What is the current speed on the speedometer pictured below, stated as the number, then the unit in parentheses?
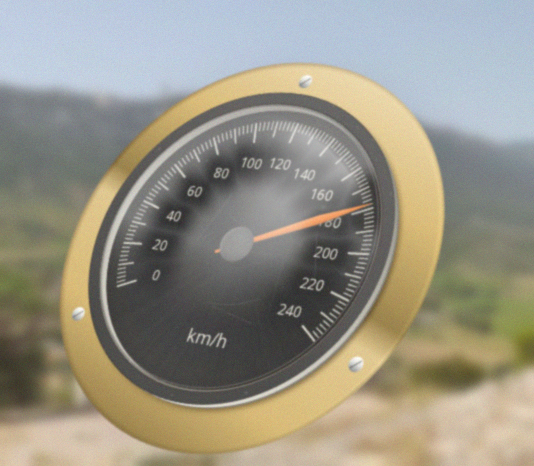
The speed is 180 (km/h)
